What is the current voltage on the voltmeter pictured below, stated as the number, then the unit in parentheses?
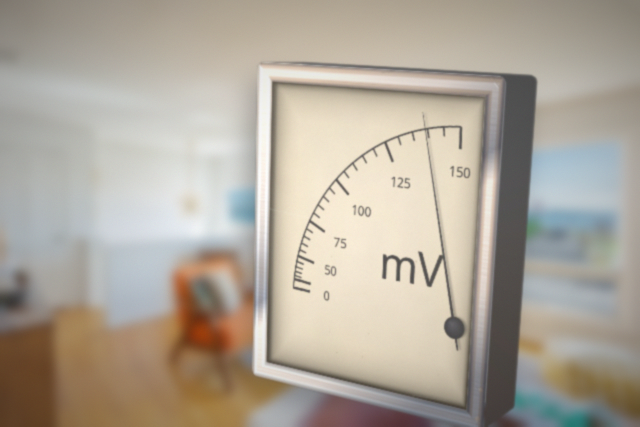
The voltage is 140 (mV)
